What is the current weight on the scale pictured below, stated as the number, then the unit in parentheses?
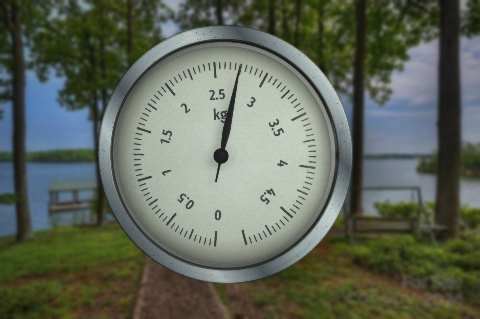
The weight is 2.75 (kg)
